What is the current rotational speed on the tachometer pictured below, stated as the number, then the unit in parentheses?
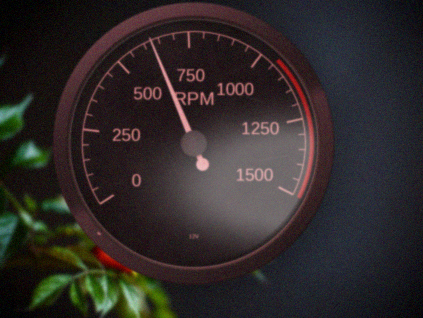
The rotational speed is 625 (rpm)
